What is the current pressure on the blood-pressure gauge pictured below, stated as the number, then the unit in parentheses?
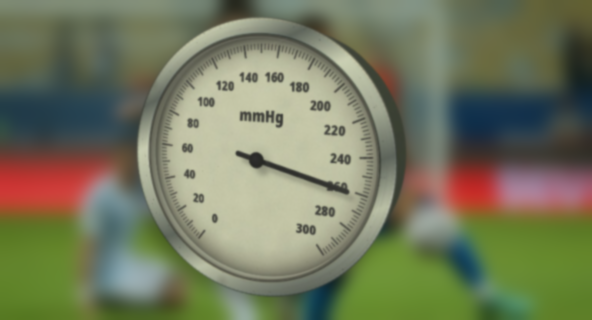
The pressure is 260 (mmHg)
